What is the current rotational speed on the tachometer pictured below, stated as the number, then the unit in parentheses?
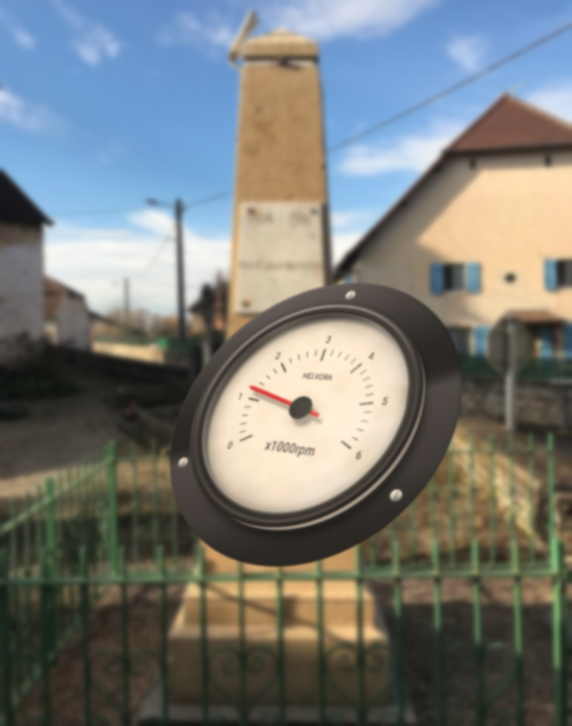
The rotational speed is 1200 (rpm)
